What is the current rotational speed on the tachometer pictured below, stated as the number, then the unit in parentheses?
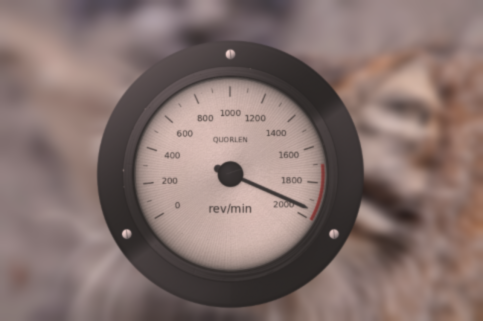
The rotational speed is 1950 (rpm)
